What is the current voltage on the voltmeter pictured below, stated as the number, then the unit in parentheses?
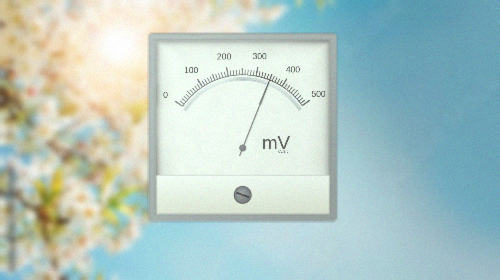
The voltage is 350 (mV)
